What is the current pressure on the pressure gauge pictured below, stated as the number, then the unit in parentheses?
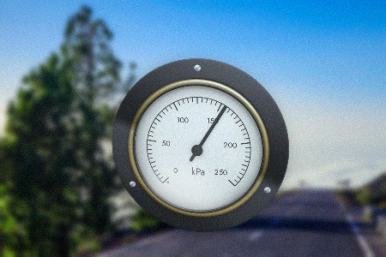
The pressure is 155 (kPa)
